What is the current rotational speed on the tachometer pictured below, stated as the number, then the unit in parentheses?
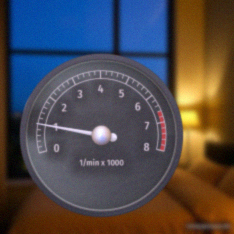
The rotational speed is 1000 (rpm)
